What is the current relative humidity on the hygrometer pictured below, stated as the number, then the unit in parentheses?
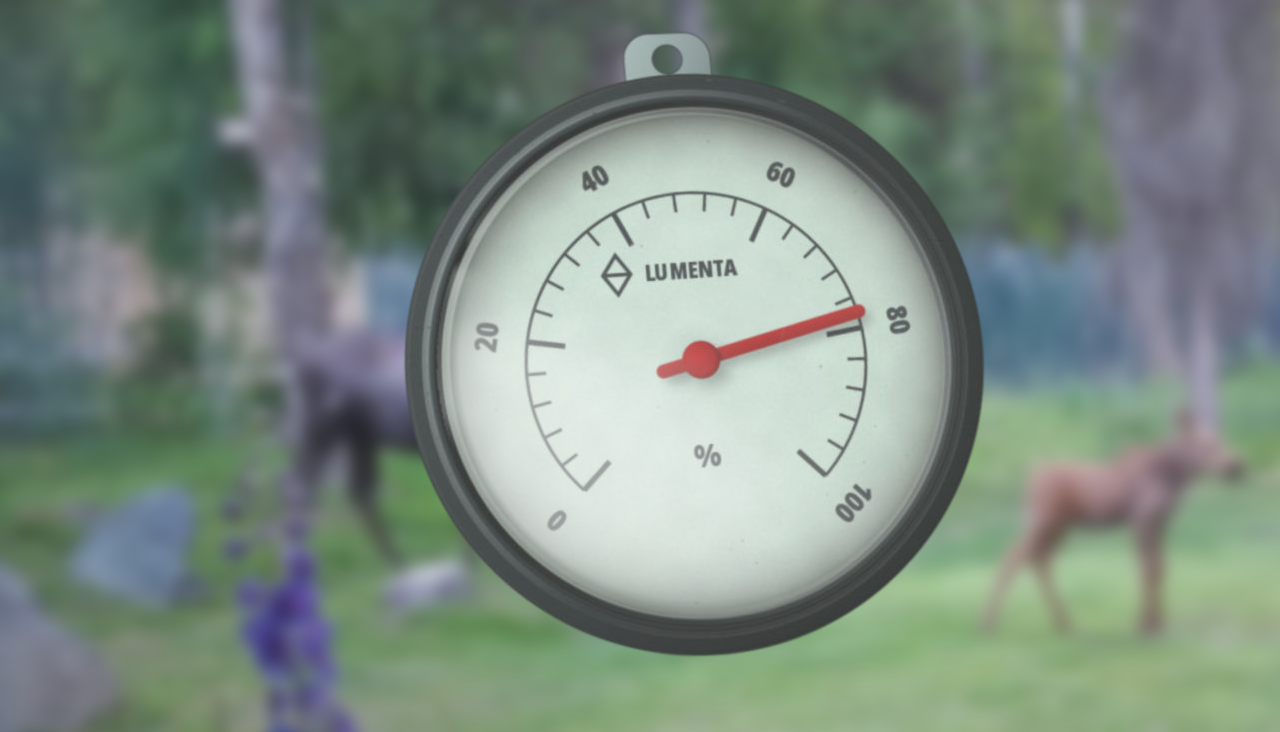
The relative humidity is 78 (%)
